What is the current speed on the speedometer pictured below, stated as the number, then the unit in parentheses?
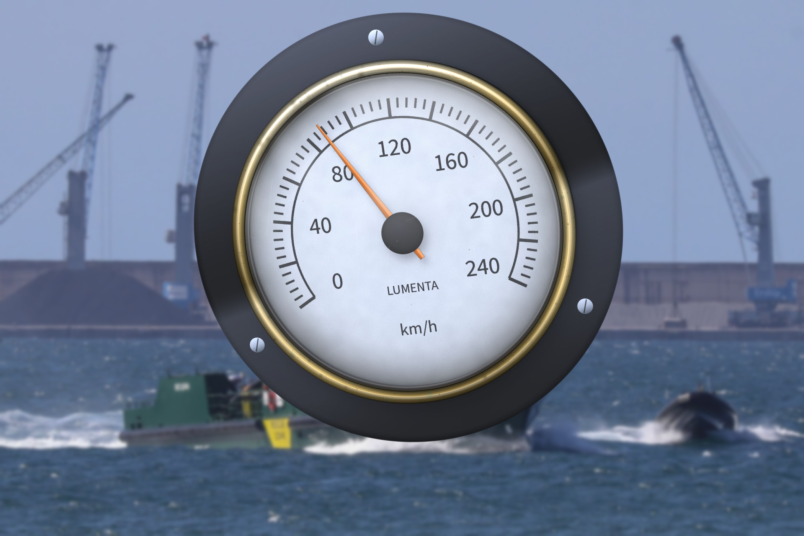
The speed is 88 (km/h)
